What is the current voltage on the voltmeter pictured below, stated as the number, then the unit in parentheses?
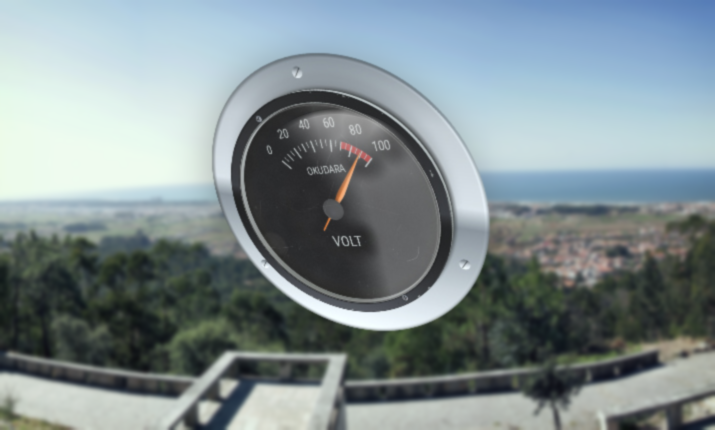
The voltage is 90 (V)
